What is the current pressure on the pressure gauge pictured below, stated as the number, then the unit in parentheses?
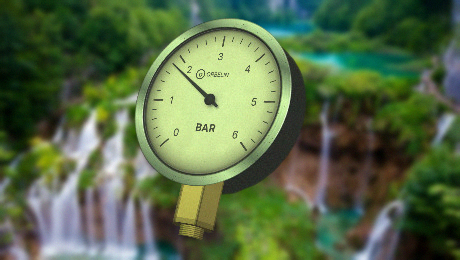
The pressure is 1.8 (bar)
